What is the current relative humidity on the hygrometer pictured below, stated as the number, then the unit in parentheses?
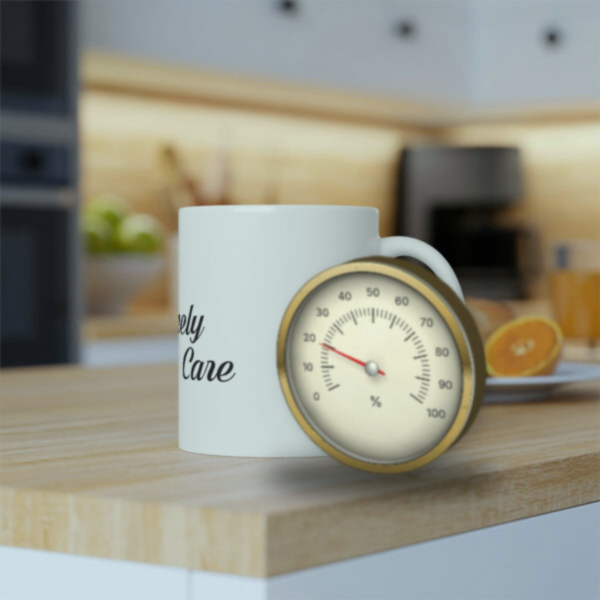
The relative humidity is 20 (%)
